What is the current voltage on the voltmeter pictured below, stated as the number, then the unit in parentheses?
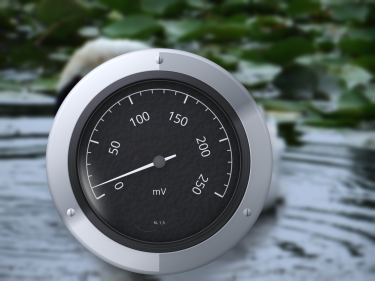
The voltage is 10 (mV)
